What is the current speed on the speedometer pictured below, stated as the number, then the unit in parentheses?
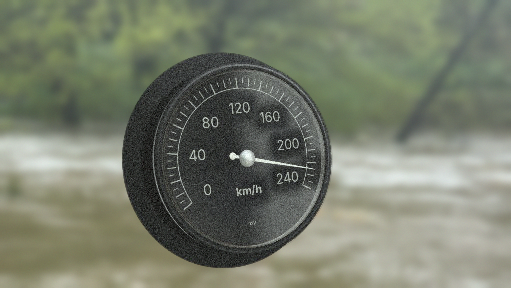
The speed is 225 (km/h)
